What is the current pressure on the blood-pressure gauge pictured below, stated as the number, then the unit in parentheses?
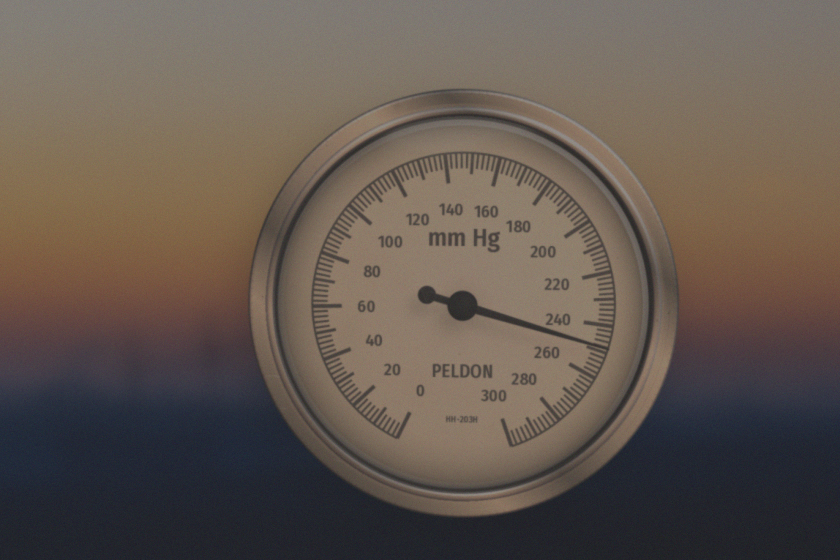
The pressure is 248 (mmHg)
